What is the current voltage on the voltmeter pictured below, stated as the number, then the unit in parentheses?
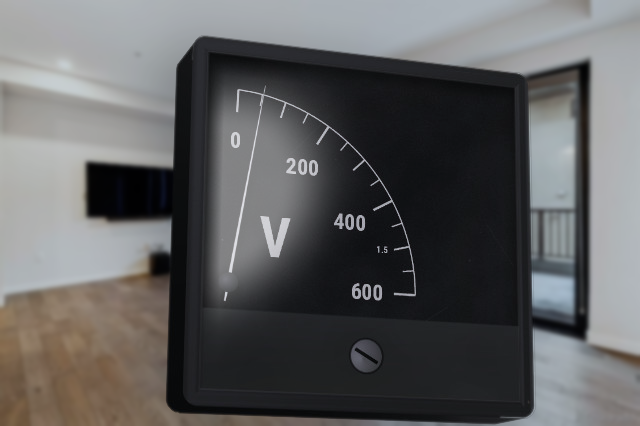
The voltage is 50 (V)
